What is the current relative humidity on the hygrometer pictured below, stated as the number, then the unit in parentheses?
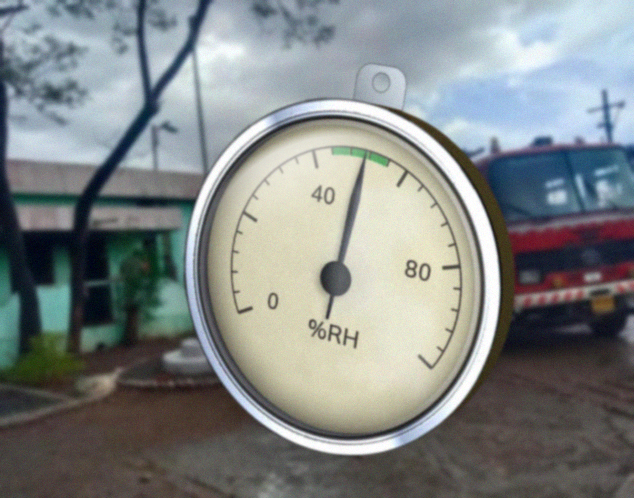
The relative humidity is 52 (%)
